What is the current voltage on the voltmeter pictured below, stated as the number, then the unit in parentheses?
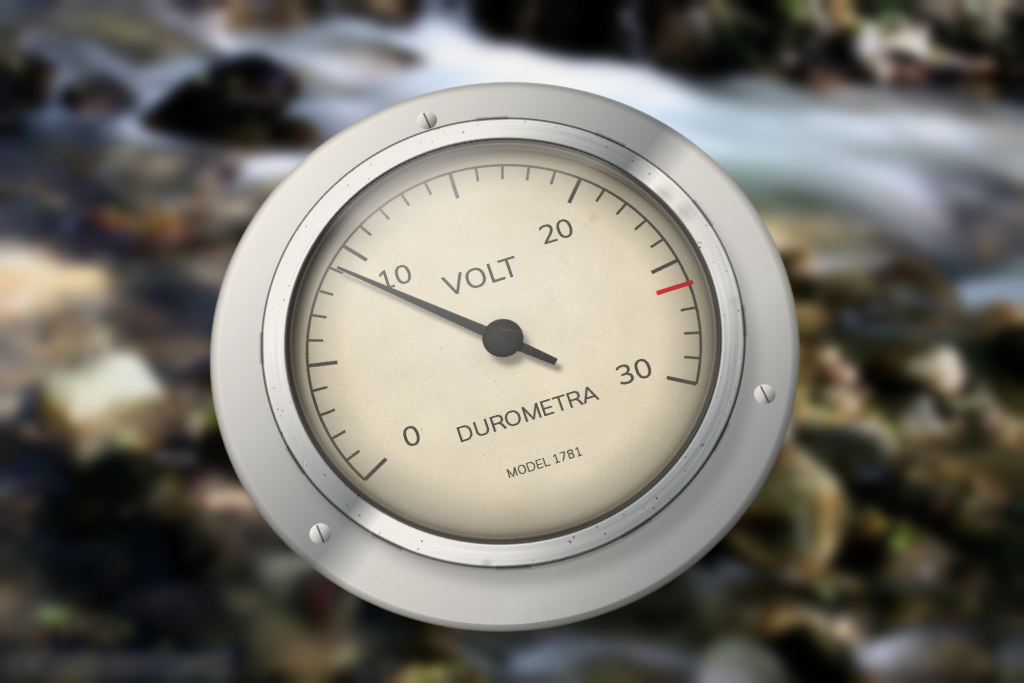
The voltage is 9 (V)
